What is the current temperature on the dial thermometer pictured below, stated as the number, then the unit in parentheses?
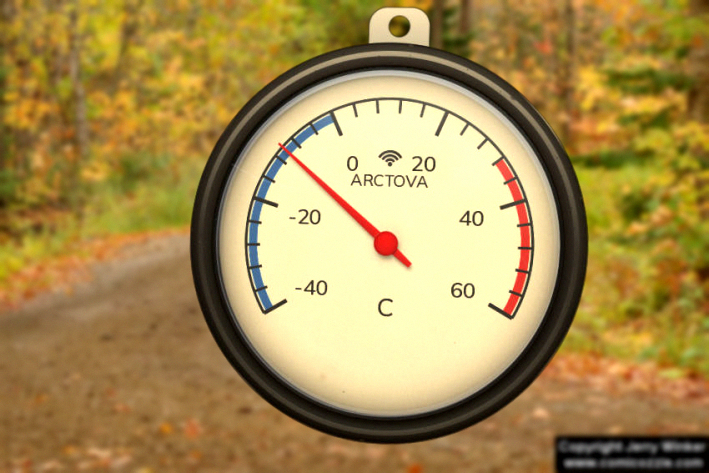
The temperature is -10 (°C)
